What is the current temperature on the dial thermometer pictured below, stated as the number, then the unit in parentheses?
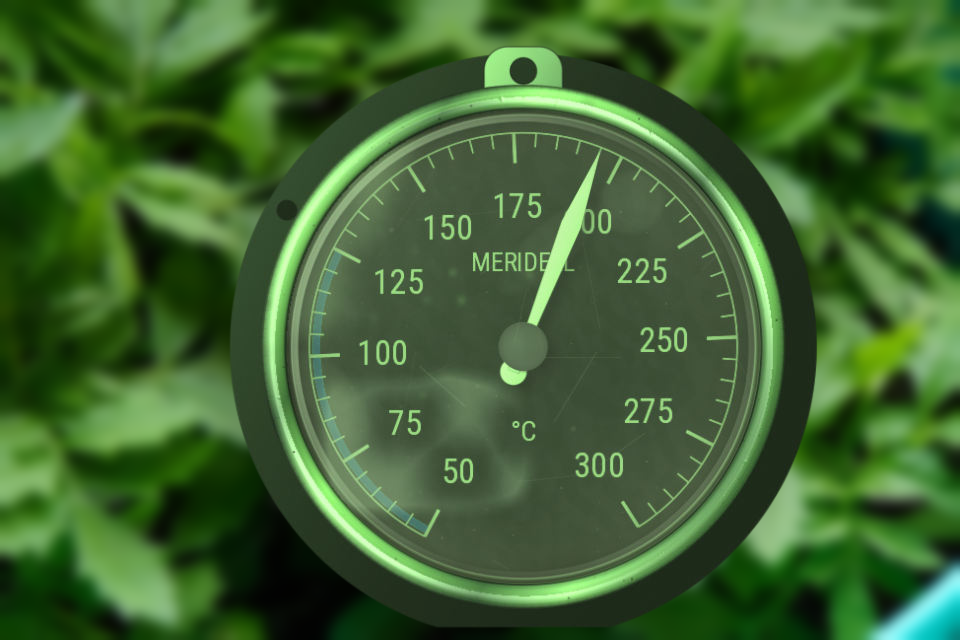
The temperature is 195 (°C)
